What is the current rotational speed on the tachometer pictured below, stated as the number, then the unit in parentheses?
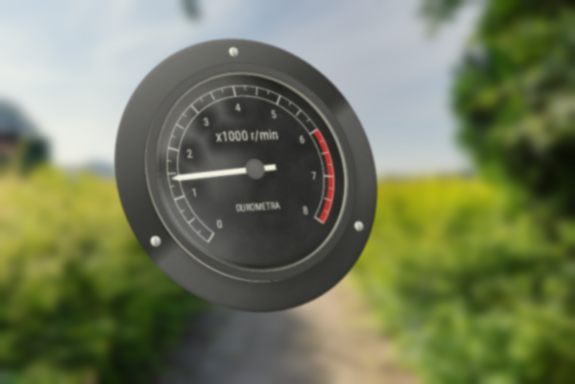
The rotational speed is 1375 (rpm)
